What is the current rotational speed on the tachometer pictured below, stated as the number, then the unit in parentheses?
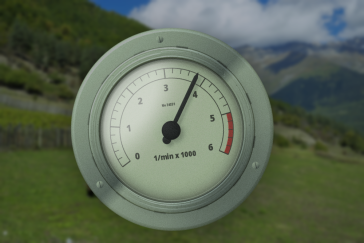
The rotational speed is 3800 (rpm)
